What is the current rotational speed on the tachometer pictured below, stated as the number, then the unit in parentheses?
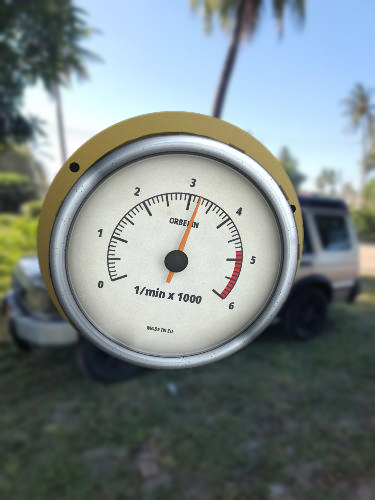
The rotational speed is 3200 (rpm)
